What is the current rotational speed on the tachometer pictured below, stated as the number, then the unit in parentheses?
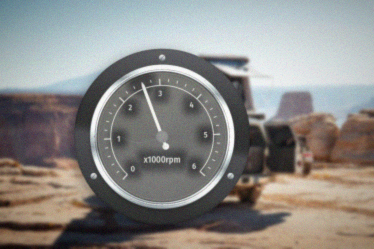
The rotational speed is 2600 (rpm)
